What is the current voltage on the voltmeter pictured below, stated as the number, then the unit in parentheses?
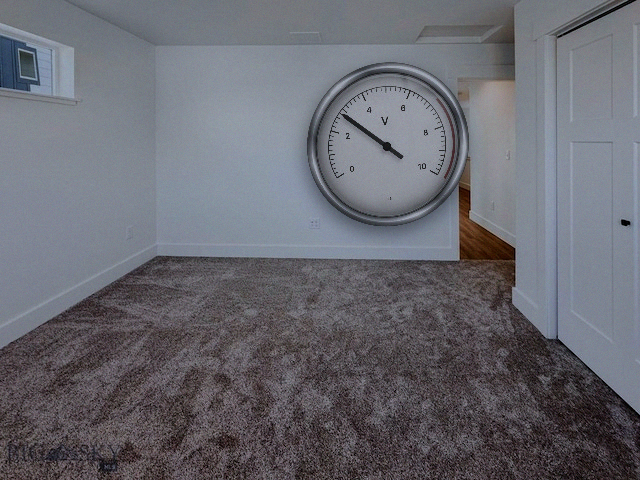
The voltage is 2.8 (V)
